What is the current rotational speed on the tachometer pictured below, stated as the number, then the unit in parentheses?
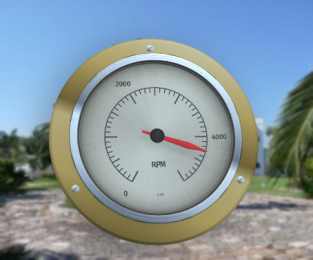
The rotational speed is 4300 (rpm)
